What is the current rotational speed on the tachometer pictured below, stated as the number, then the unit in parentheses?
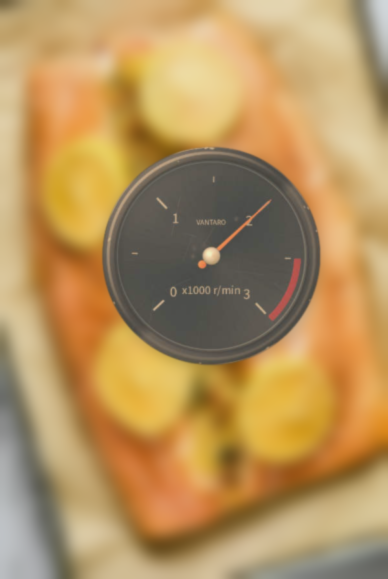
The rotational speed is 2000 (rpm)
